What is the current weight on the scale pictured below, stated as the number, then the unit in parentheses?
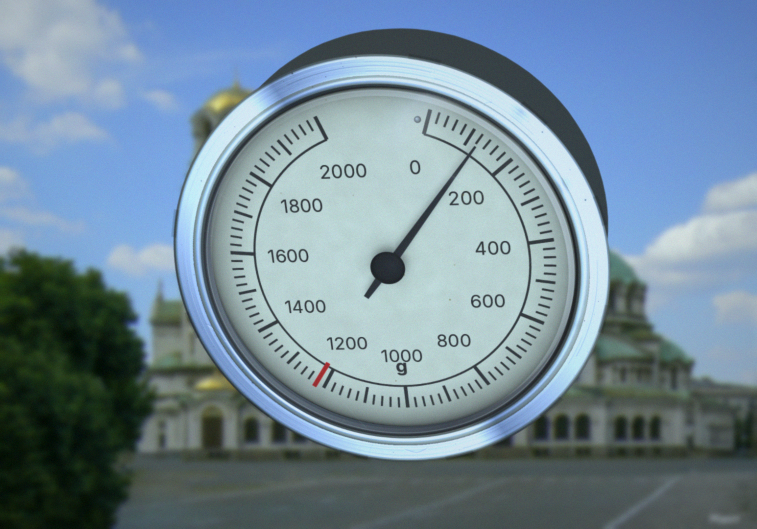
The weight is 120 (g)
